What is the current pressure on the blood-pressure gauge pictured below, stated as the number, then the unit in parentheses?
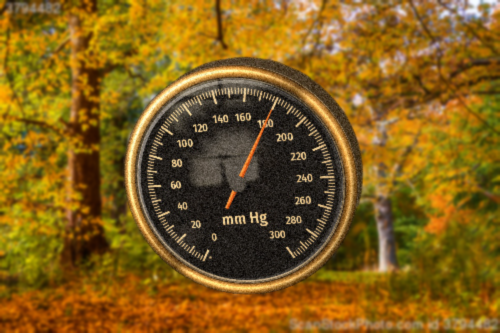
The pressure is 180 (mmHg)
